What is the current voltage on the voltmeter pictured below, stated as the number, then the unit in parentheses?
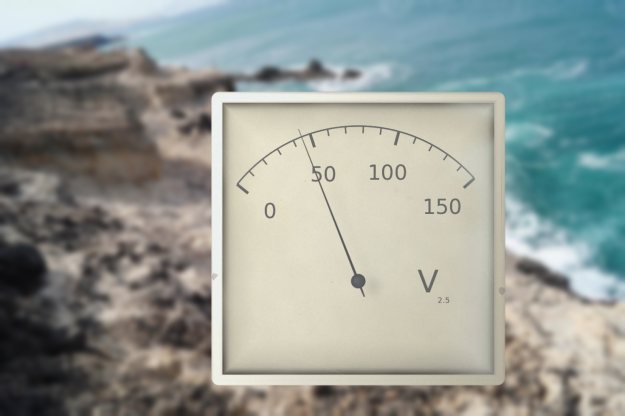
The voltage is 45 (V)
